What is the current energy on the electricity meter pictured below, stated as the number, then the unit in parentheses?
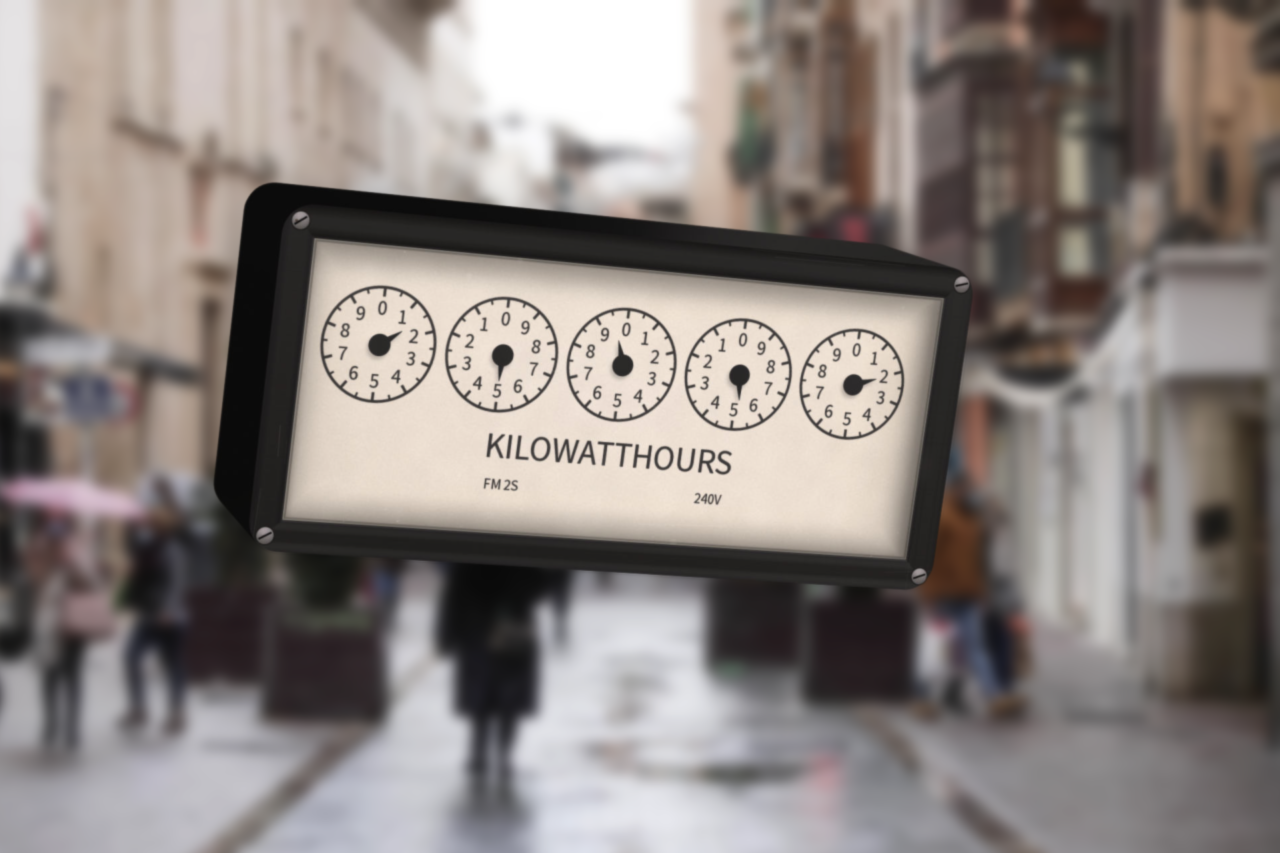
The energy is 14952 (kWh)
